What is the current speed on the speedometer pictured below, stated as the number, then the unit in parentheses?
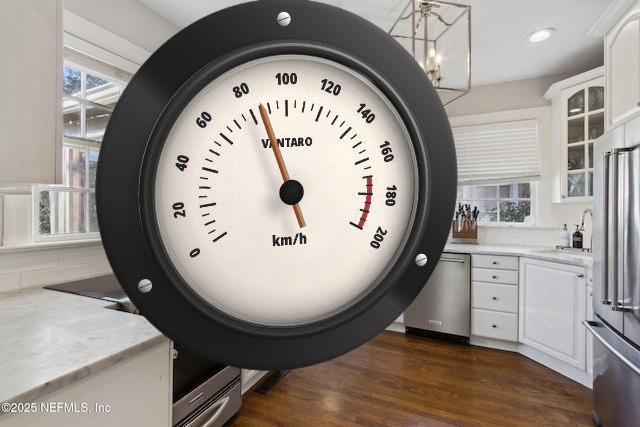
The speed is 85 (km/h)
